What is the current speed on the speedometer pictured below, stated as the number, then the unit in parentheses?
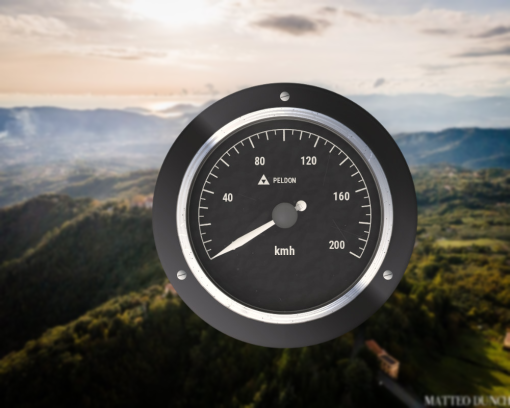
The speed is 0 (km/h)
